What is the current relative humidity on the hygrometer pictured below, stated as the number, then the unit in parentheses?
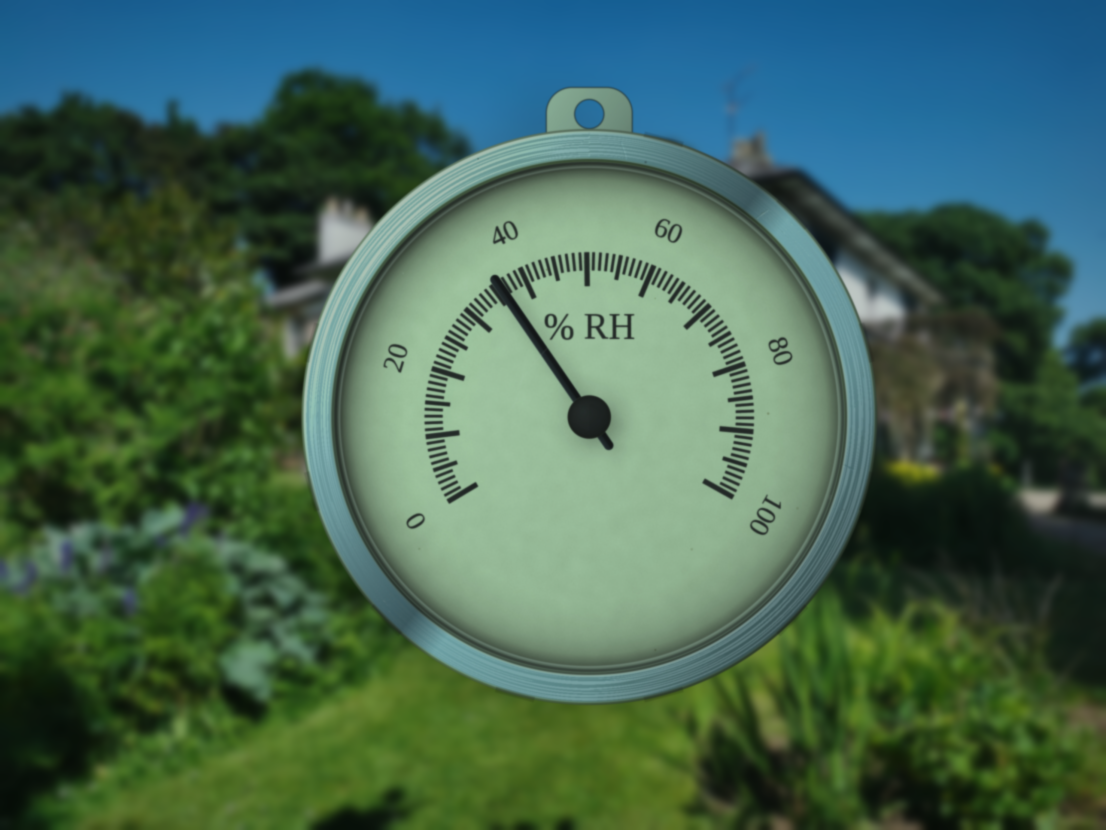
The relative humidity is 36 (%)
